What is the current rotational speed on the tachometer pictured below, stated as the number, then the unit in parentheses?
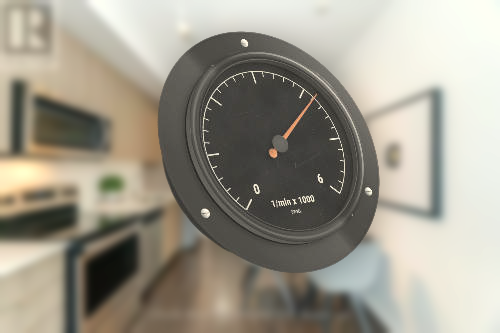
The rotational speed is 4200 (rpm)
